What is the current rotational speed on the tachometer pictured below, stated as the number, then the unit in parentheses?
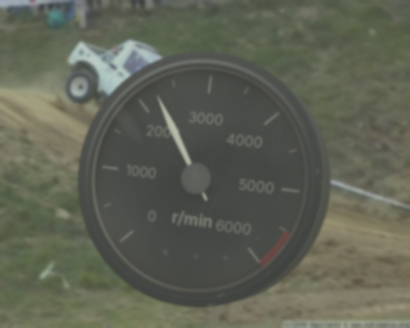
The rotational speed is 2250 (rpm)
